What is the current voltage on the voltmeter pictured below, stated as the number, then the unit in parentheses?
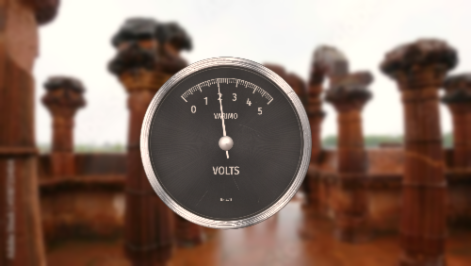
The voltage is 2 (V)
